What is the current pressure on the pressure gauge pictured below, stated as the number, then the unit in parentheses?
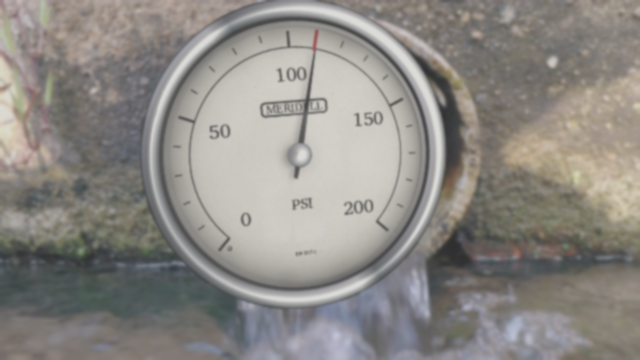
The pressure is 110 (psi)
